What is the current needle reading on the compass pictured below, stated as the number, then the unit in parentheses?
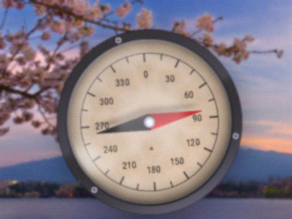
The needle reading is 82.5 (°)
